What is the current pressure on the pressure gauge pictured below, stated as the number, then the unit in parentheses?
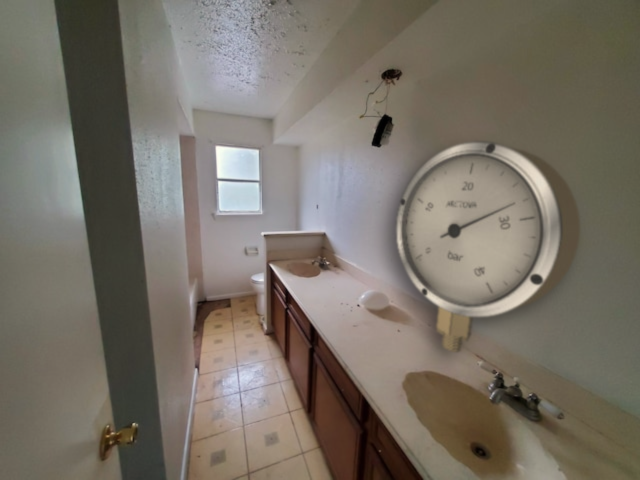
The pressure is 28 (bar)
